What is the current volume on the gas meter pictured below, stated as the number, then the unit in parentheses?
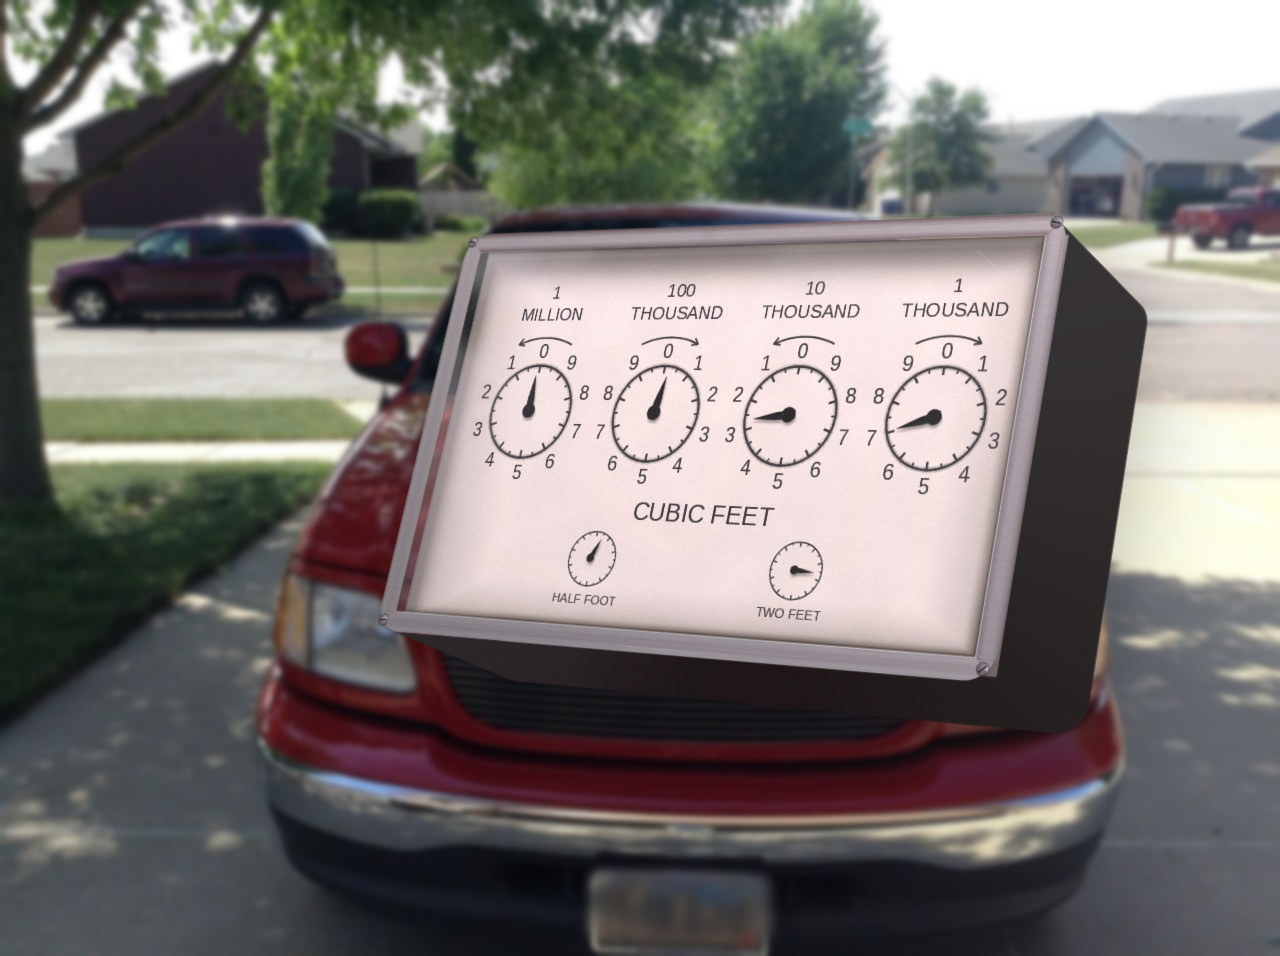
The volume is 2700 (ft³)
